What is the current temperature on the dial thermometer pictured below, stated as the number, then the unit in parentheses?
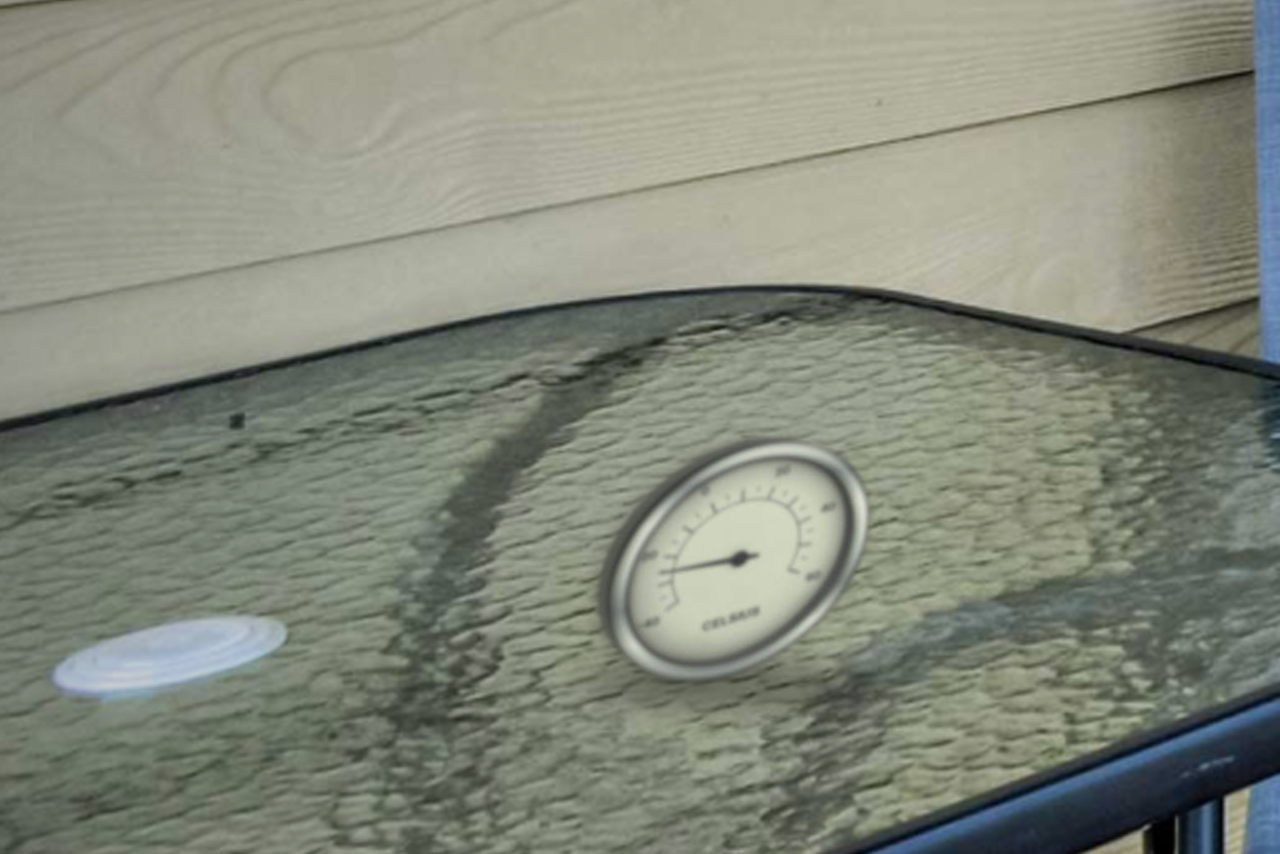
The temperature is -25 (°C)
